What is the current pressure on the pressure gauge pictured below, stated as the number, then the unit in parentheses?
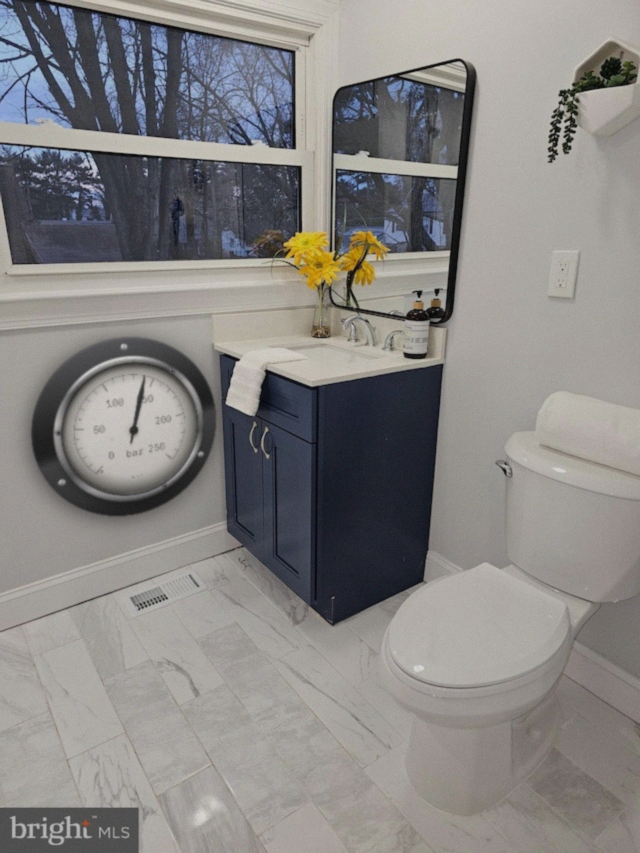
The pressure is 140 (bar)
